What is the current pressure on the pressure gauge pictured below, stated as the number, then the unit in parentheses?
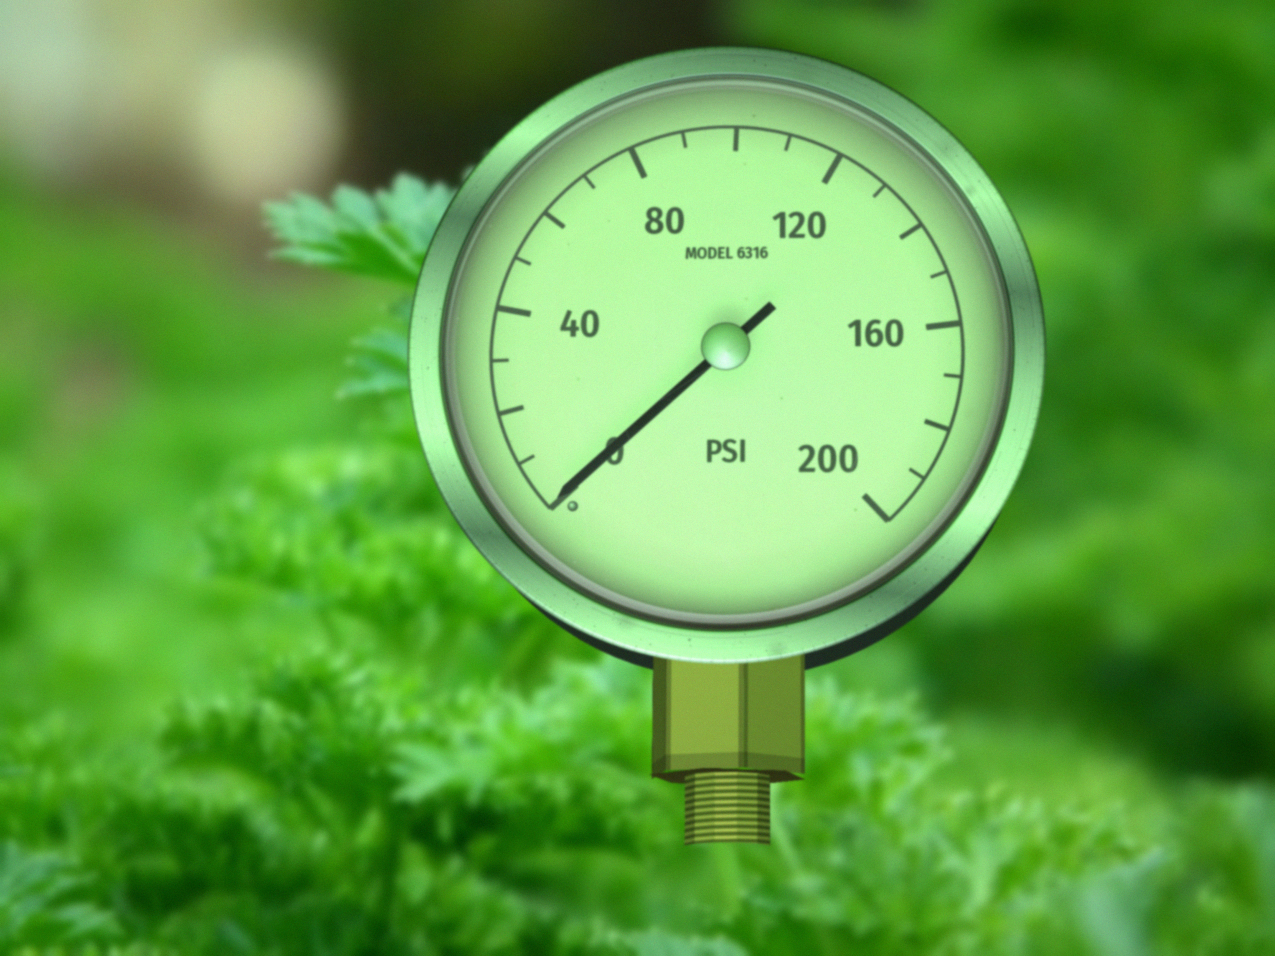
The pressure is 0 (psi)
